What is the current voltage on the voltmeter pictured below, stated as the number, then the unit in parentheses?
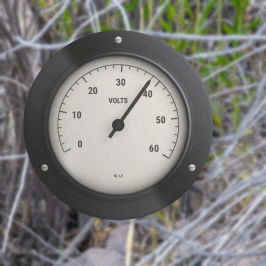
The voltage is 38 (V)
